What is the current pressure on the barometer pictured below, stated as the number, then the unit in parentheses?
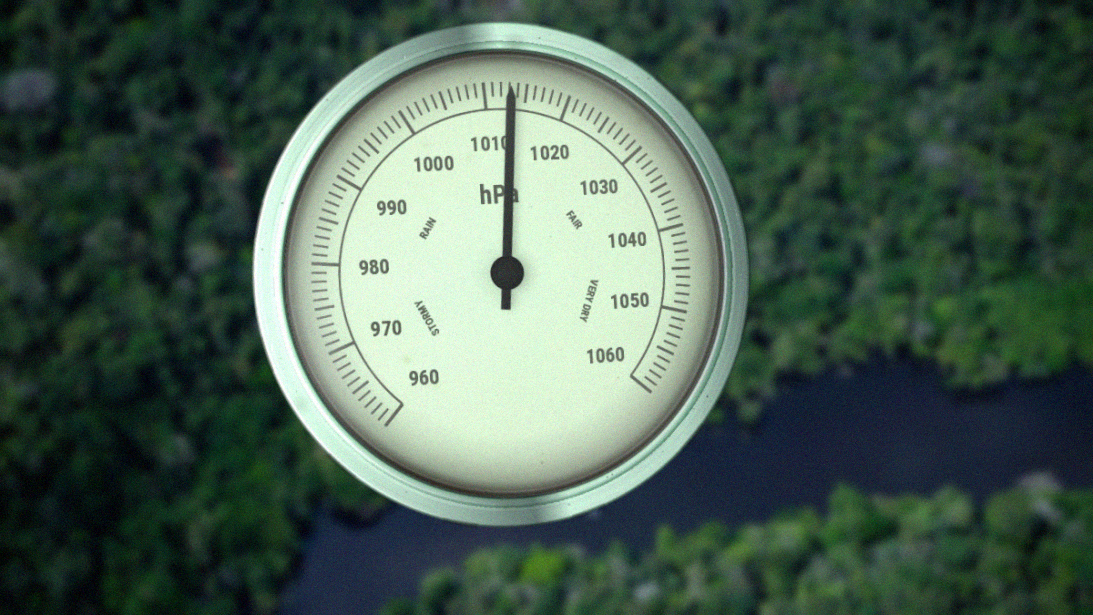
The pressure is 1013 (hPa)
